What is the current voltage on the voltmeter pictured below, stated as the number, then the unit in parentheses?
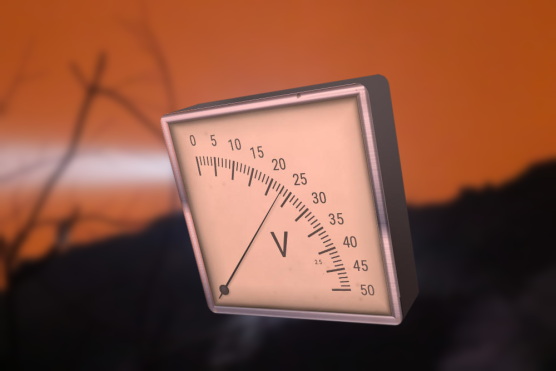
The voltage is 23 (V)
